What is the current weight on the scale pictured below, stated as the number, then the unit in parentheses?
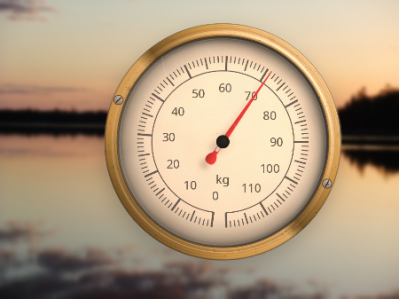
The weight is 71 (kg)
